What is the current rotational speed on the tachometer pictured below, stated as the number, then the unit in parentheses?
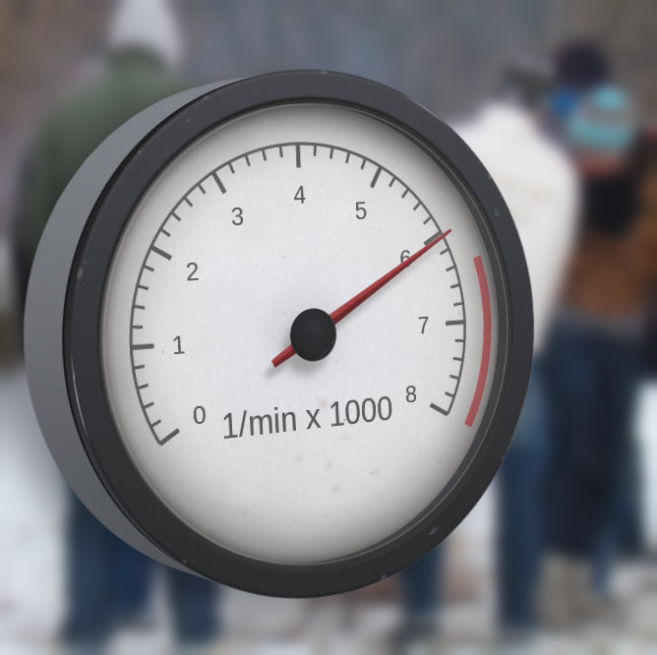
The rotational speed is 6000 (rpm)
